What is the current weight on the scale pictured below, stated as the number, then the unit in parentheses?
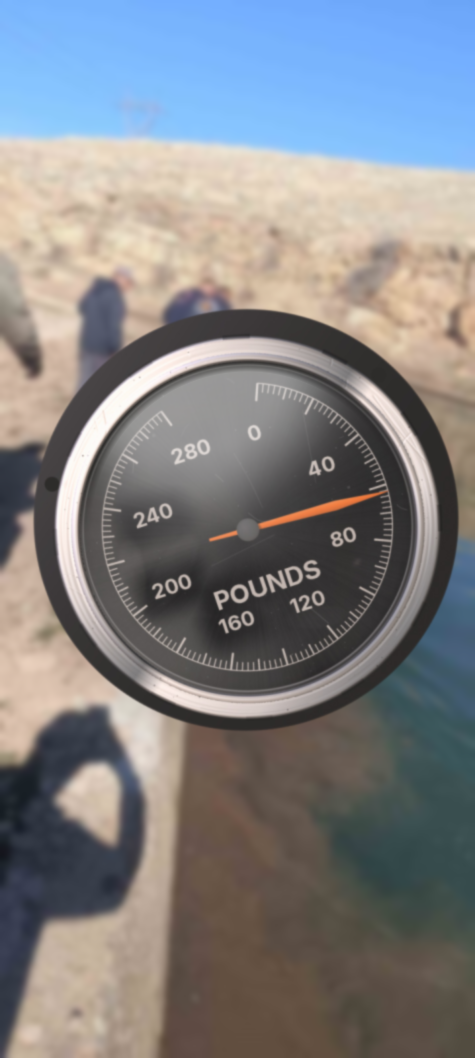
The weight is 62 (lb)
